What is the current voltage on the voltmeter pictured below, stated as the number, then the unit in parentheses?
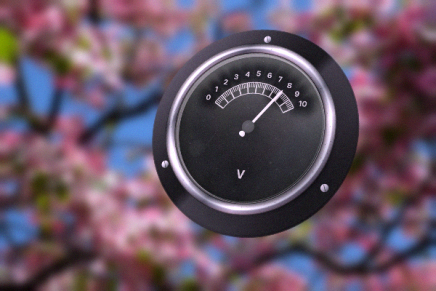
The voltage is 8 (V)
